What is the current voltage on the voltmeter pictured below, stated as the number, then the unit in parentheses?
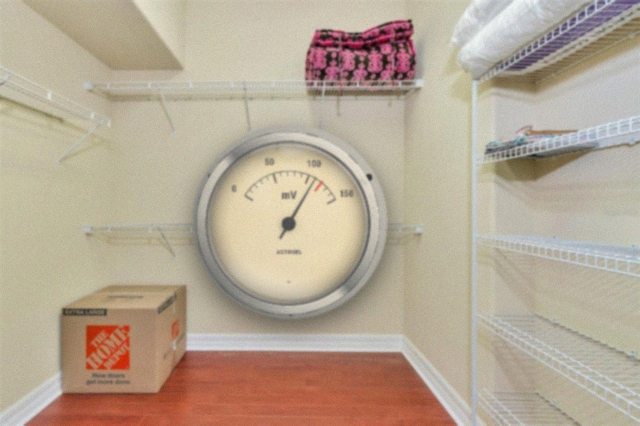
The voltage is 110 (mV)
